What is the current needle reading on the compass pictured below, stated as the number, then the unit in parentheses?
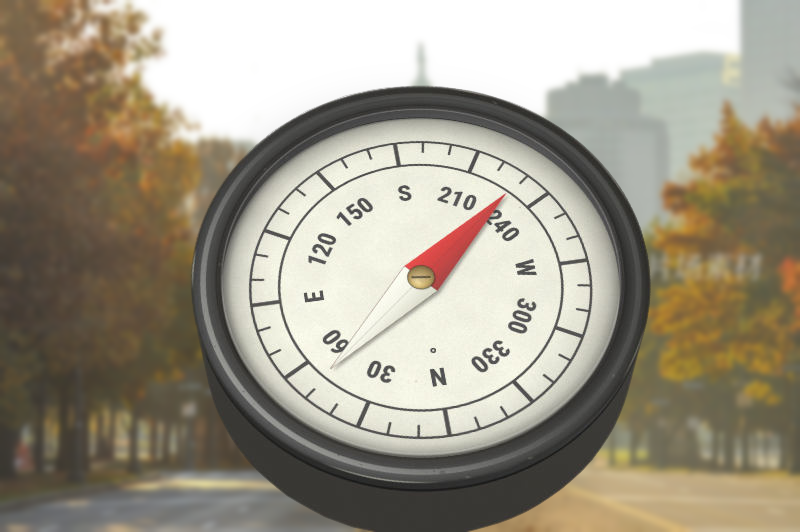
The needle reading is 230 (°)
